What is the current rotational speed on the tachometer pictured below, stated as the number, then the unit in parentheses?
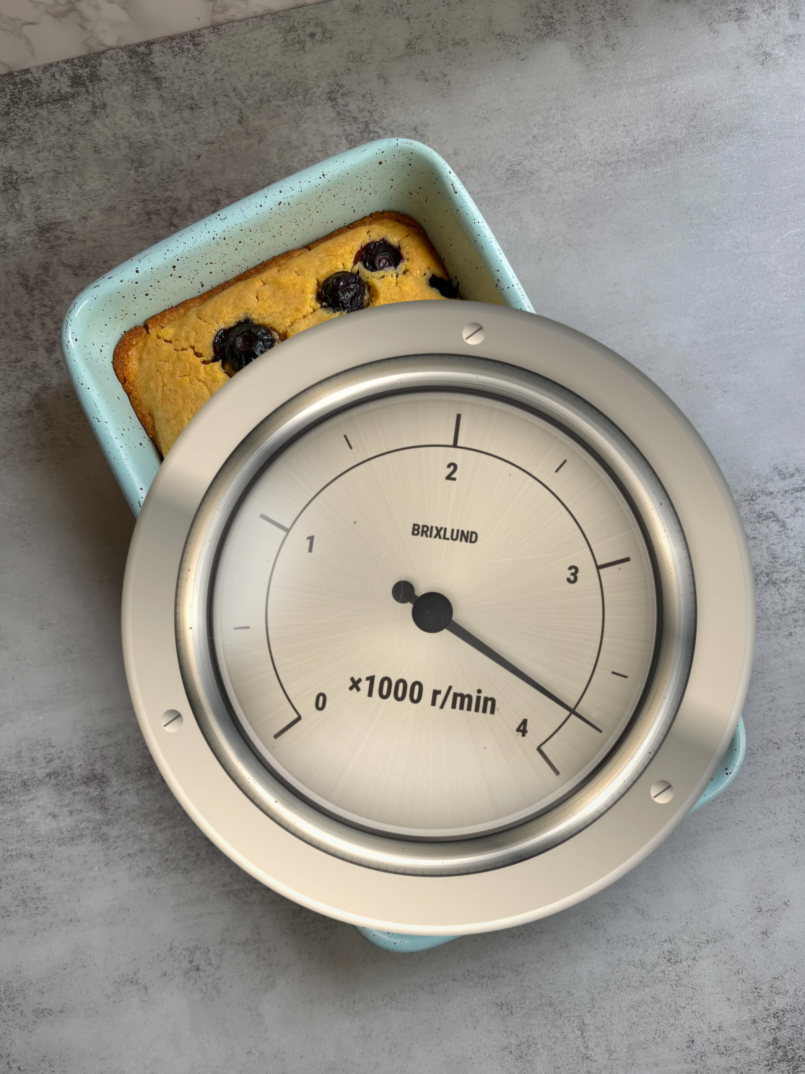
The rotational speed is 3750 (rpm)
